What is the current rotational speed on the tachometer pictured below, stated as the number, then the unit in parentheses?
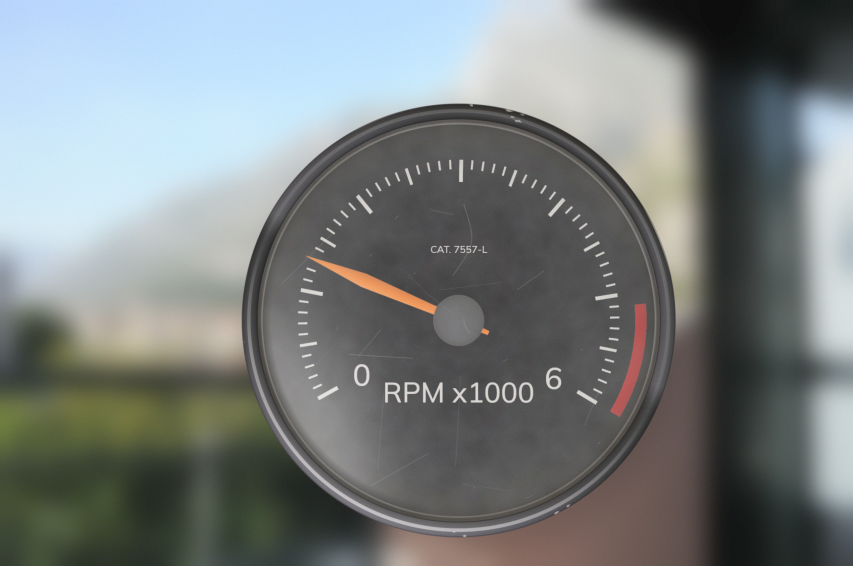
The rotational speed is 1300 (rpm)
